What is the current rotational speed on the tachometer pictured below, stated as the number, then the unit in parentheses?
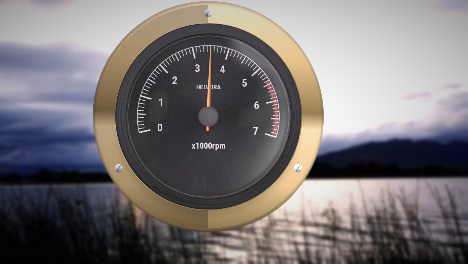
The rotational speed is 3500 (rpm)
